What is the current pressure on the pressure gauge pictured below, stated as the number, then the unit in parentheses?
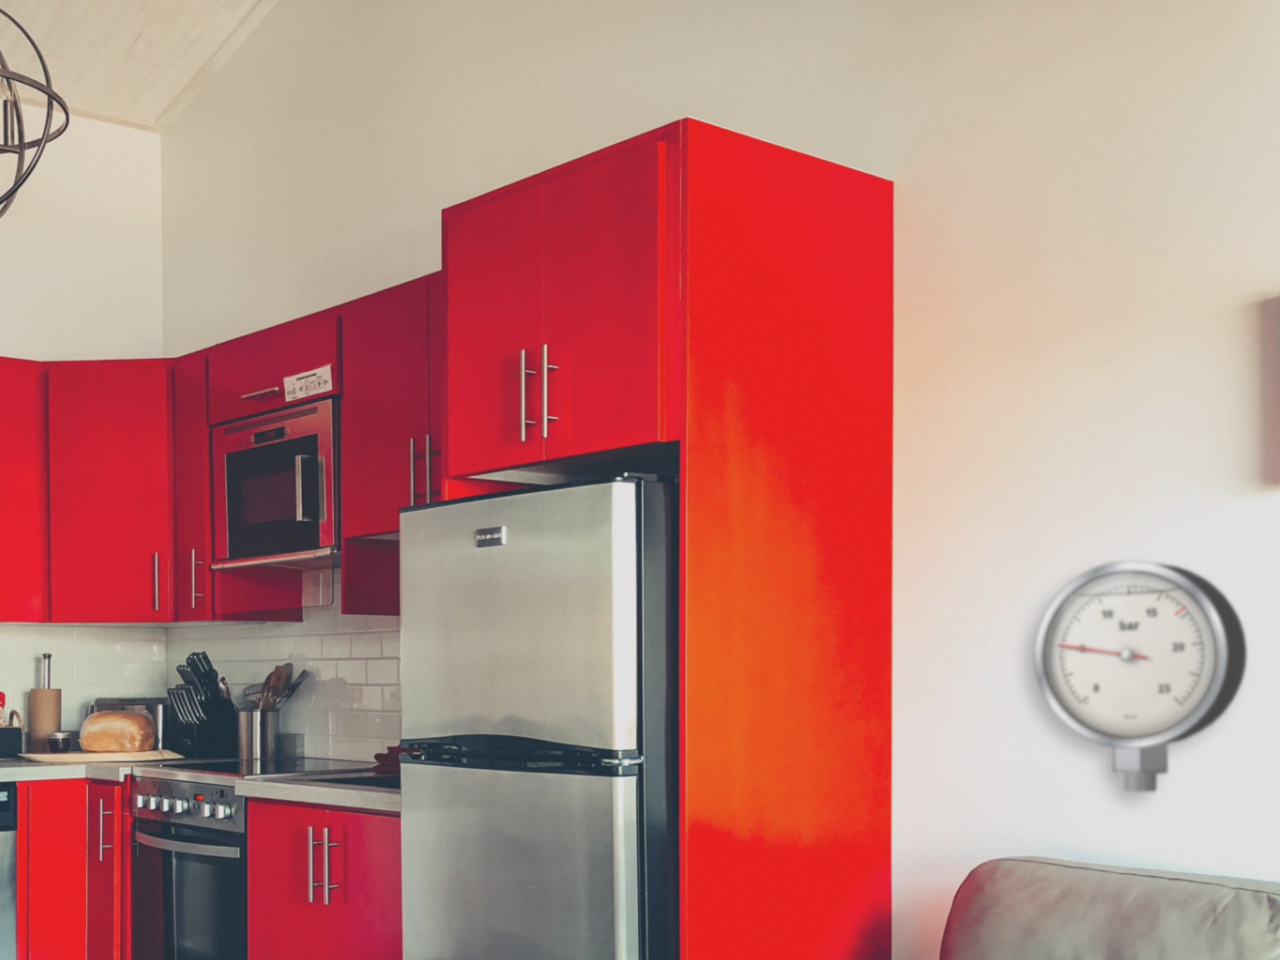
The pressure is 5 (bar)
